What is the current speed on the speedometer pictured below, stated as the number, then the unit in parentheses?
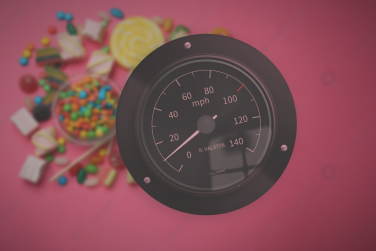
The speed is 10 (mph)
